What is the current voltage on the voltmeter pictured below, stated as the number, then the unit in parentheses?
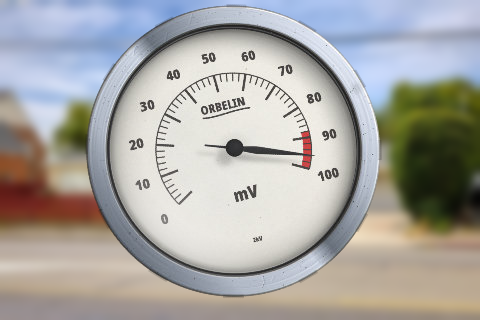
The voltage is 96 (mV)
